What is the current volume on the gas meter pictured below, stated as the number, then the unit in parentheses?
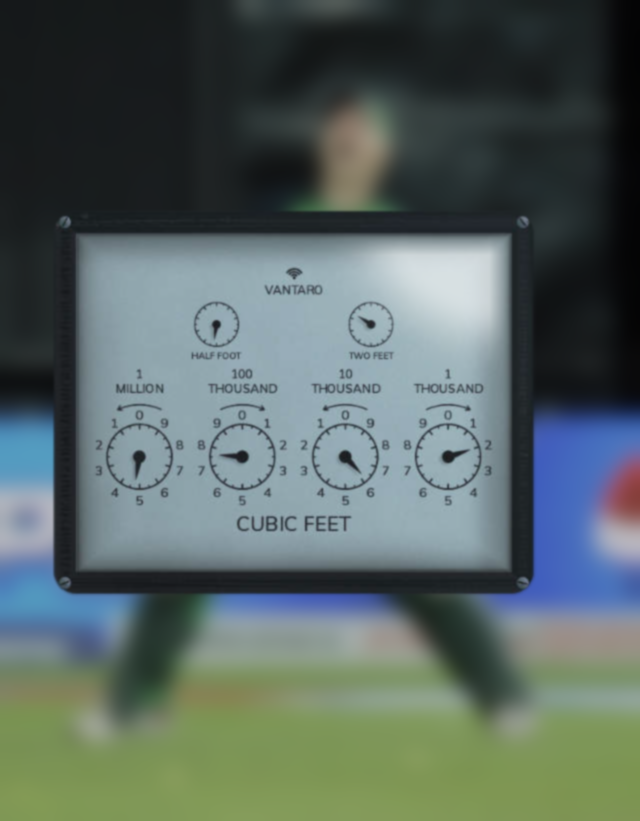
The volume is 476200 (ft³)
